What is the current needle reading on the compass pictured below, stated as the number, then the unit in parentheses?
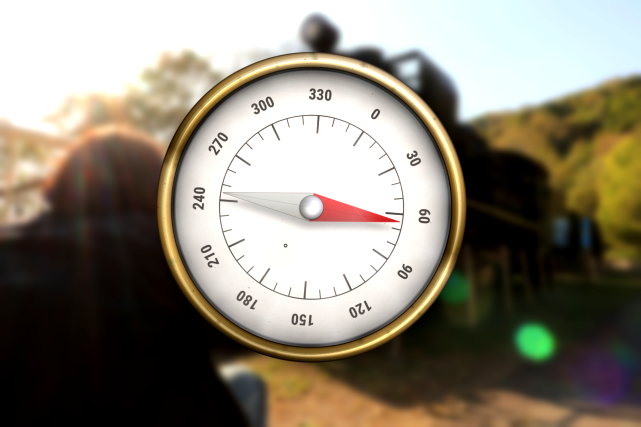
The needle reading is 65 (°)
